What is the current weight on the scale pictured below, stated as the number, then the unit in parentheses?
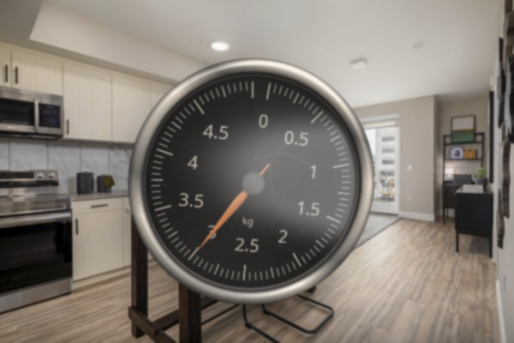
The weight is 3 (kg)
